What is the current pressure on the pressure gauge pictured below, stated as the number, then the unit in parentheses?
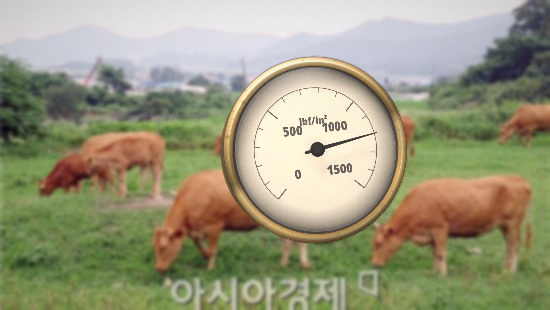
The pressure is 1200 (psi)
